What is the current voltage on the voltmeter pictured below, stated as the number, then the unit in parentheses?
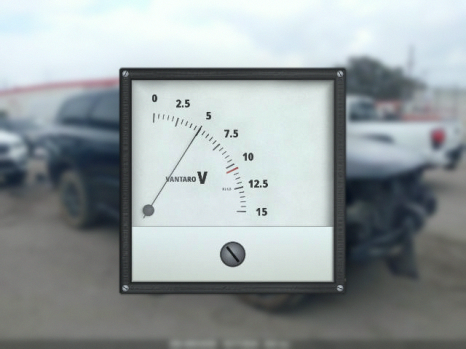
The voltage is 5 (V)
